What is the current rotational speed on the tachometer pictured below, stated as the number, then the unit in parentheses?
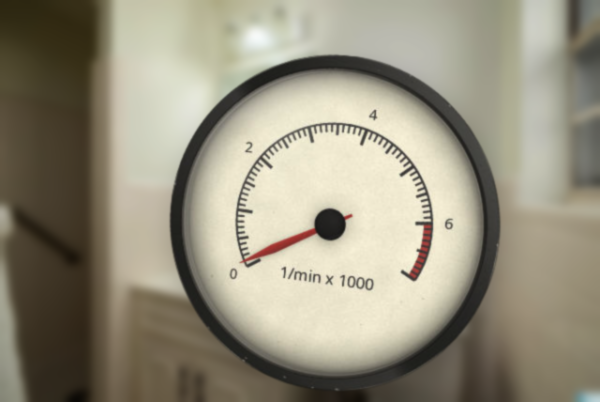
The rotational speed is 100 (rpm)
